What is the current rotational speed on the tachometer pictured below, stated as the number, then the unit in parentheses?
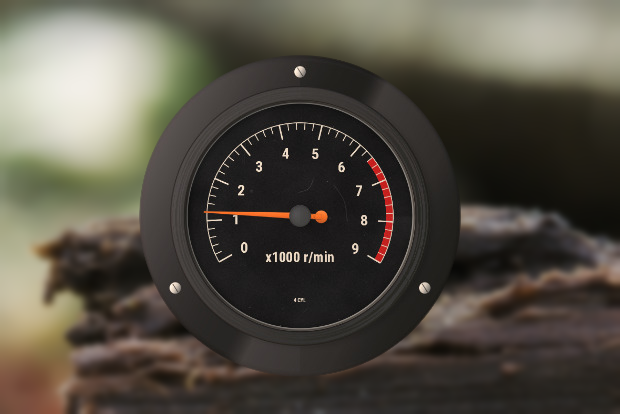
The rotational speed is 1200 (rpm)
